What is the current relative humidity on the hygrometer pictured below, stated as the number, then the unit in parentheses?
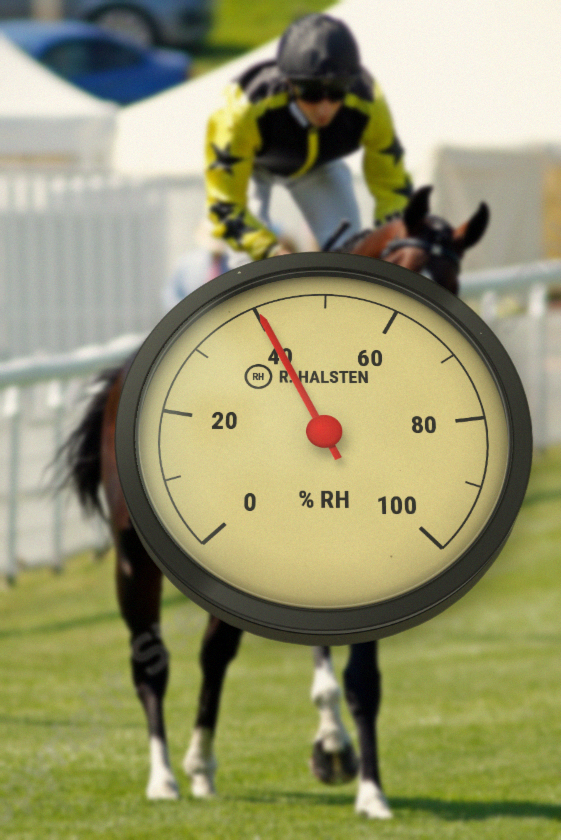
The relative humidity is 40 (%)
